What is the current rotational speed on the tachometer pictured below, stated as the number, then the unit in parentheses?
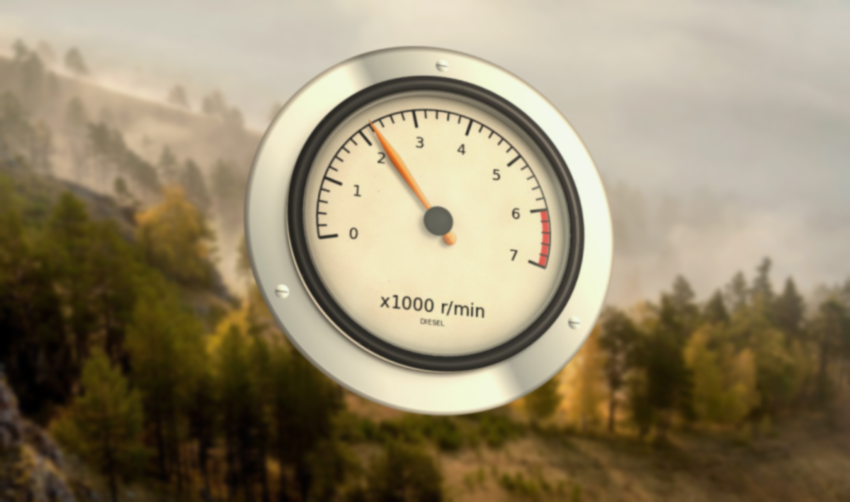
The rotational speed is 2200 (rpm)
